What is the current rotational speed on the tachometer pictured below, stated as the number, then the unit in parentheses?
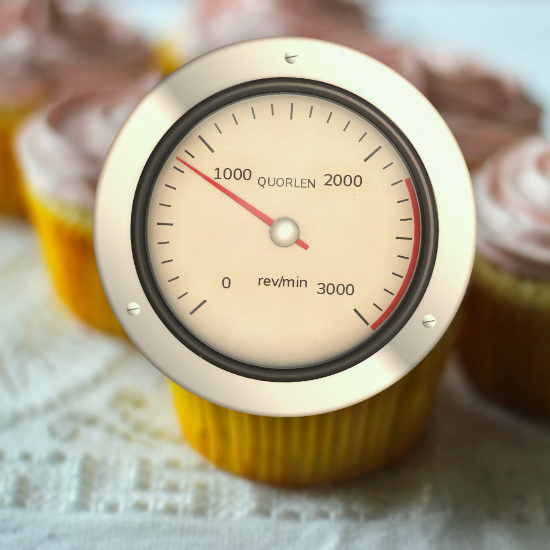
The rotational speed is 850 (rpm)
